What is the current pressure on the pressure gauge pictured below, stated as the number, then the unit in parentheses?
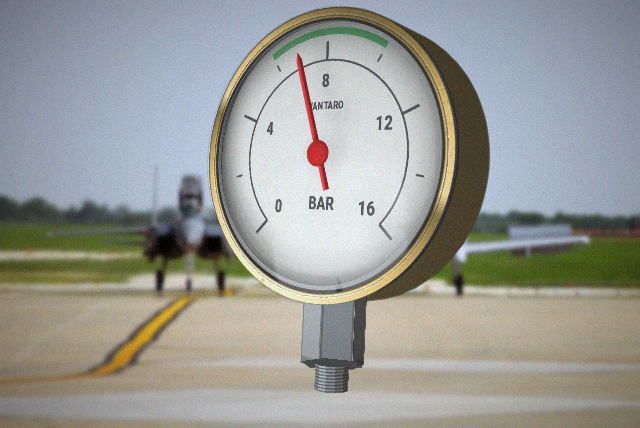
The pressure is 7 (bar)
